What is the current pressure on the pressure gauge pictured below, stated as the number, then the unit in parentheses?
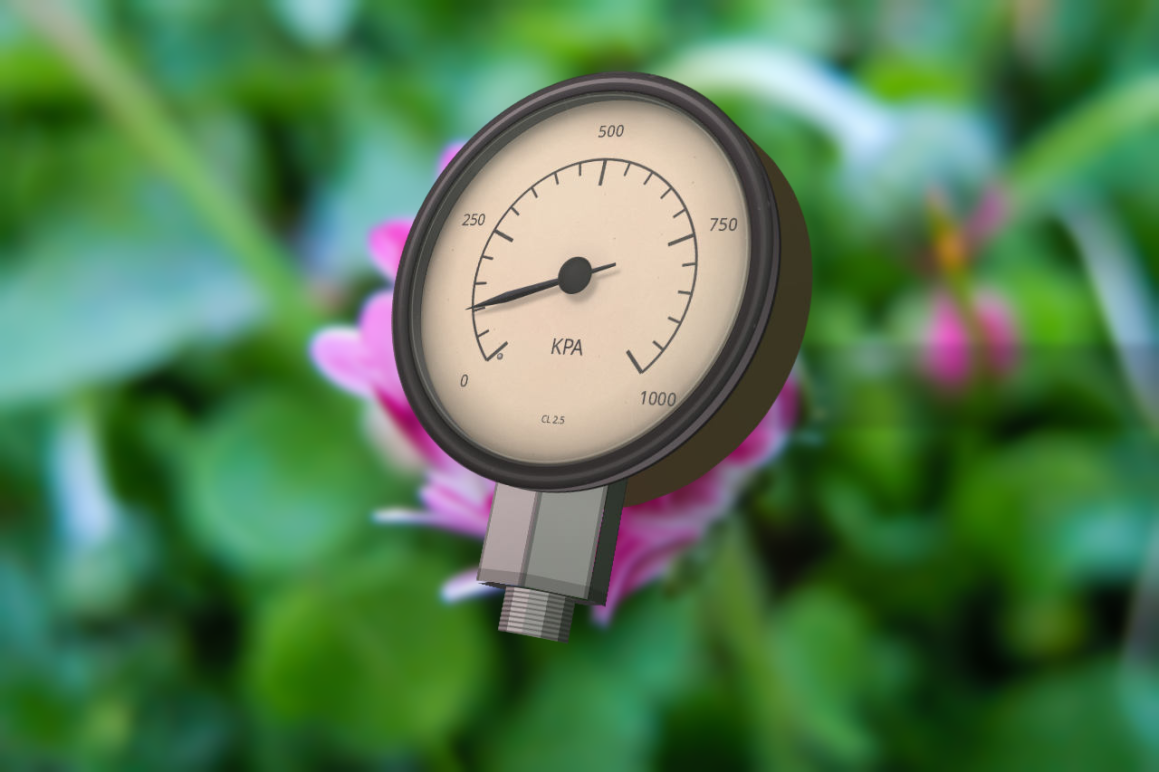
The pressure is 100 (kPa)
